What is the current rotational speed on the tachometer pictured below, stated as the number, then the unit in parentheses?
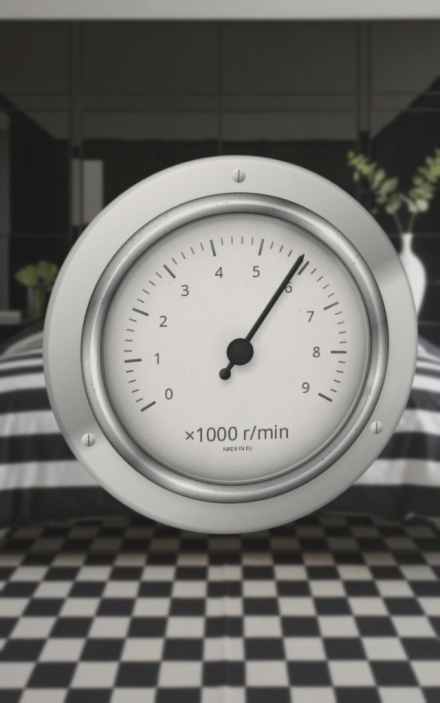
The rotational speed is 5800 (rpm)
